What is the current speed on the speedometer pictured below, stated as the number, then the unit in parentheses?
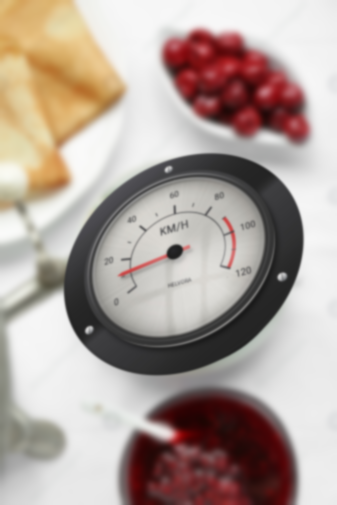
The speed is 10 (km/h)
